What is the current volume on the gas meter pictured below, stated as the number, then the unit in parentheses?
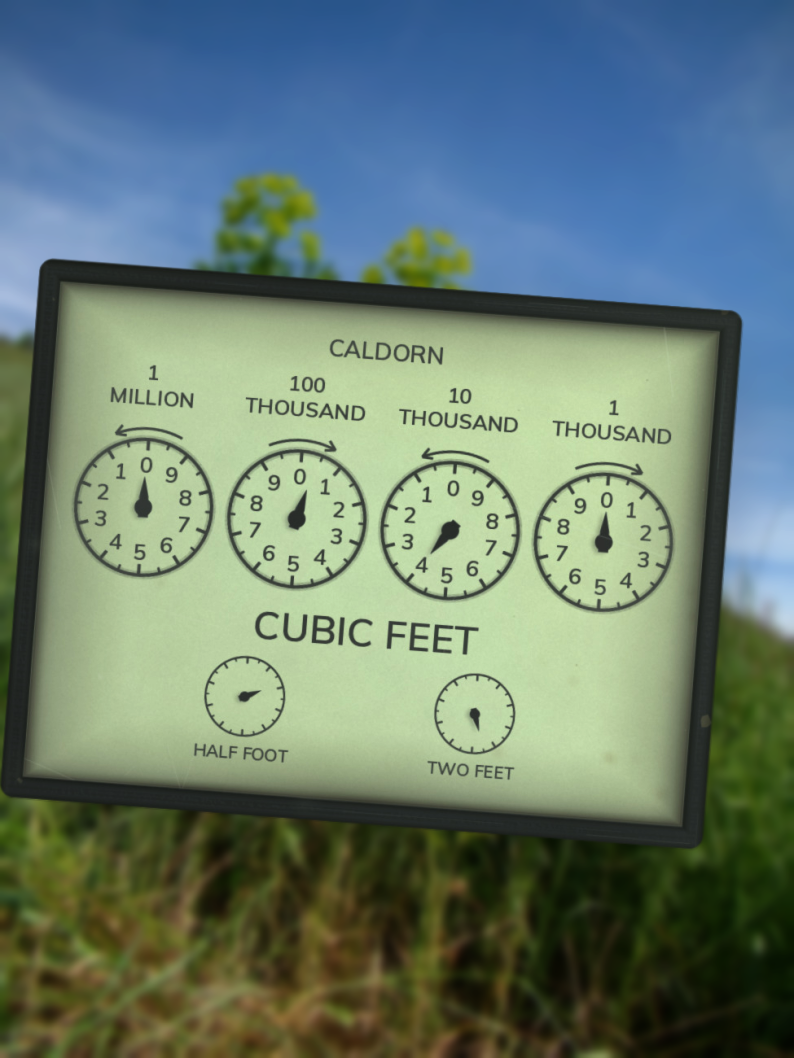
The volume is 4000 (ft³)
